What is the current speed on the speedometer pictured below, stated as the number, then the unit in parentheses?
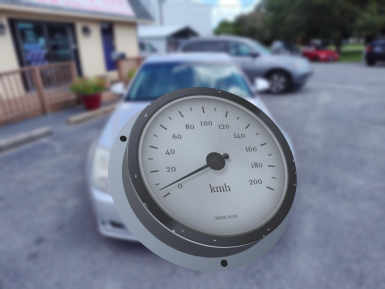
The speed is 5 (km/h)
